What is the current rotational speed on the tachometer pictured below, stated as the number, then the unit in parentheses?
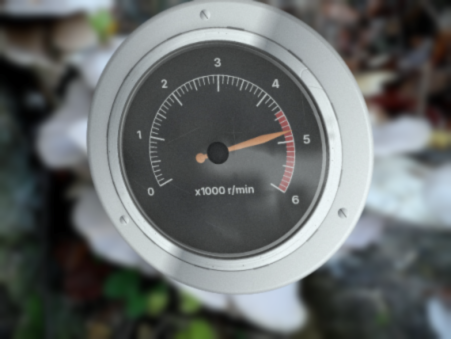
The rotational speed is 4800 (rpm)
